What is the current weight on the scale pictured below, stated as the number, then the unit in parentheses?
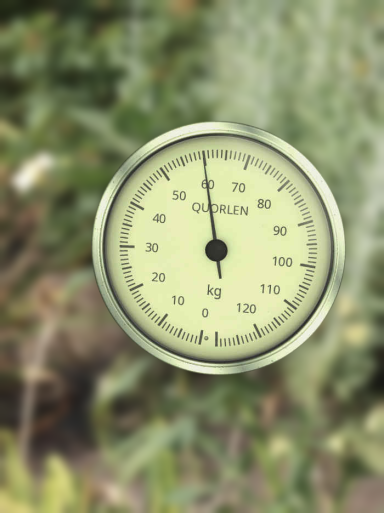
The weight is 60 (kg)
